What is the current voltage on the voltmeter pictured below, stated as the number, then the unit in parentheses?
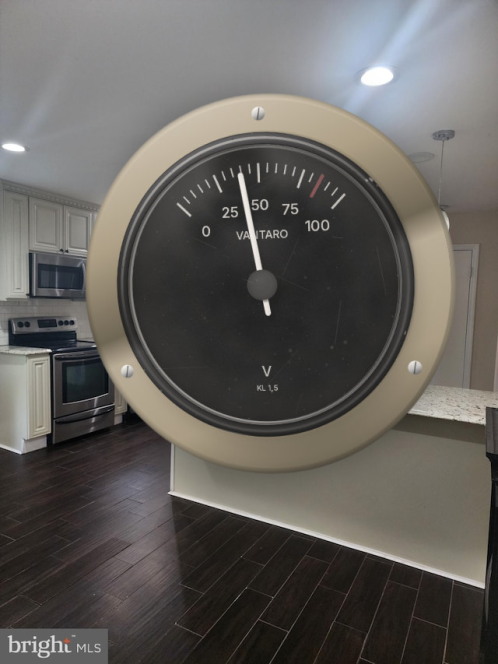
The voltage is 40 (V)
